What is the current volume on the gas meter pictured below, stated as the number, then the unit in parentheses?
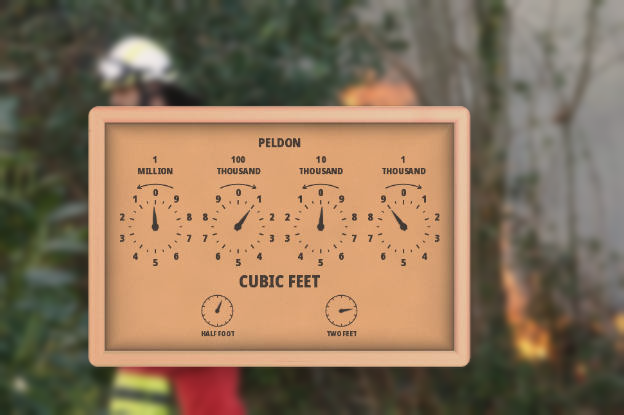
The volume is 9900 (ft³)
